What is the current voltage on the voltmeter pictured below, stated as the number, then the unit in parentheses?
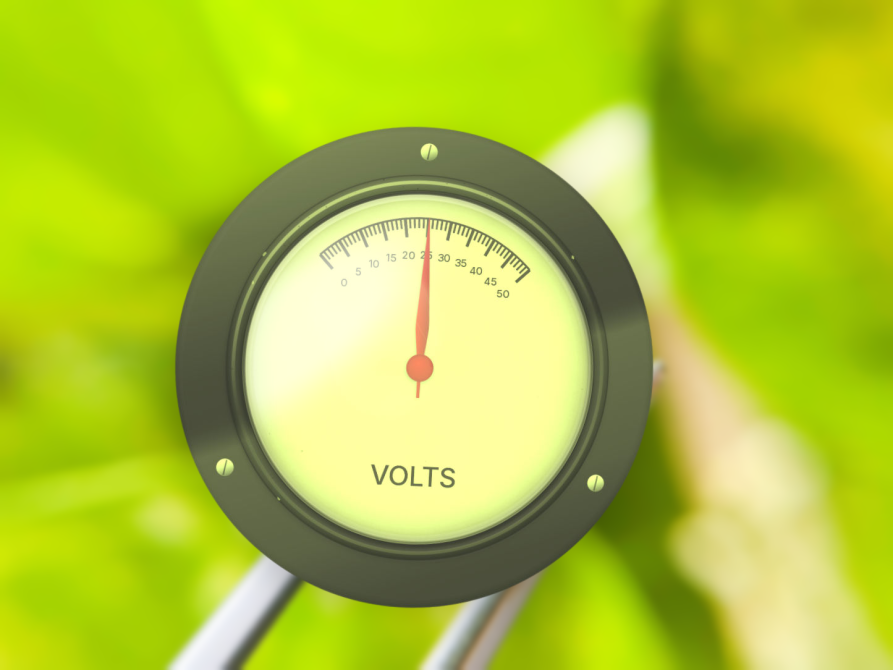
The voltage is 25 (V)
